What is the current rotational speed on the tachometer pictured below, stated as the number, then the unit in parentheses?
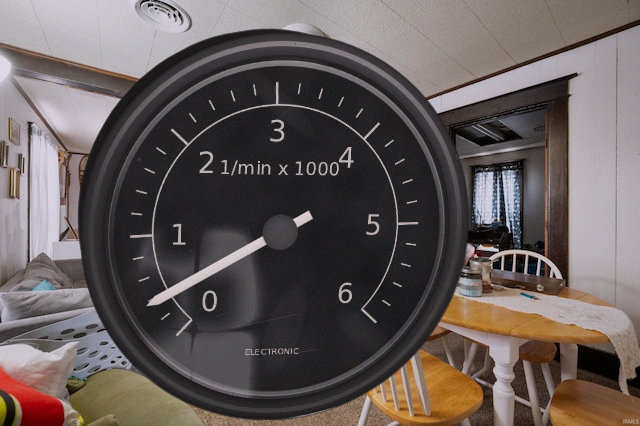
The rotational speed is 400 (rpm)
